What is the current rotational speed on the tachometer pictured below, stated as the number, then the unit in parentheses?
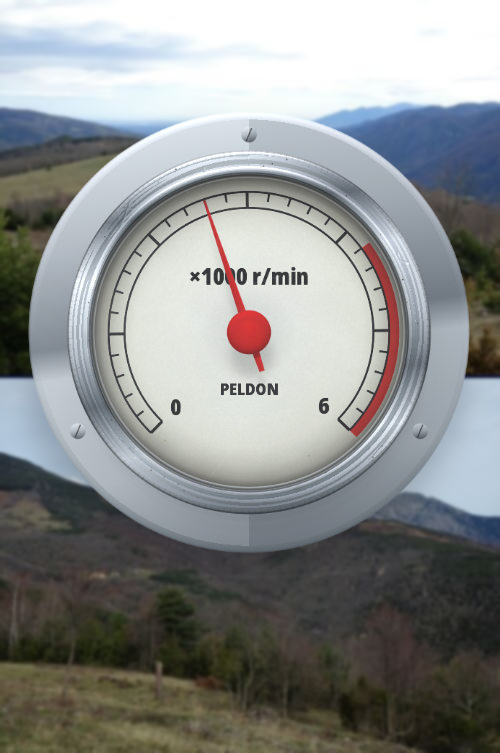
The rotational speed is 2600 (rpm)
